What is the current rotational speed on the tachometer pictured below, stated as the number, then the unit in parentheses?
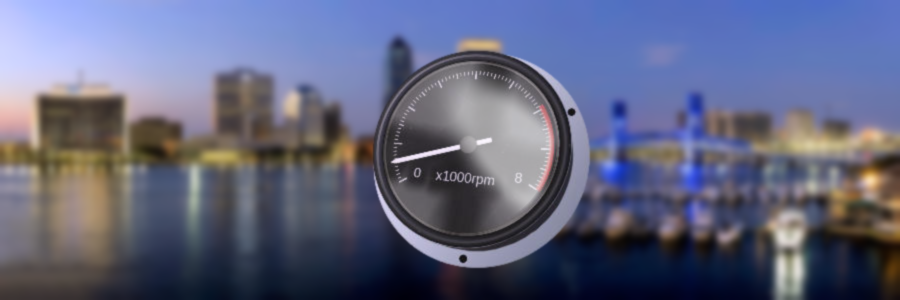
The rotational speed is 500 (rpm)
